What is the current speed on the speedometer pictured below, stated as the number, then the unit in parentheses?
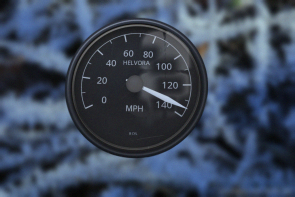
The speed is 135 (mph)
